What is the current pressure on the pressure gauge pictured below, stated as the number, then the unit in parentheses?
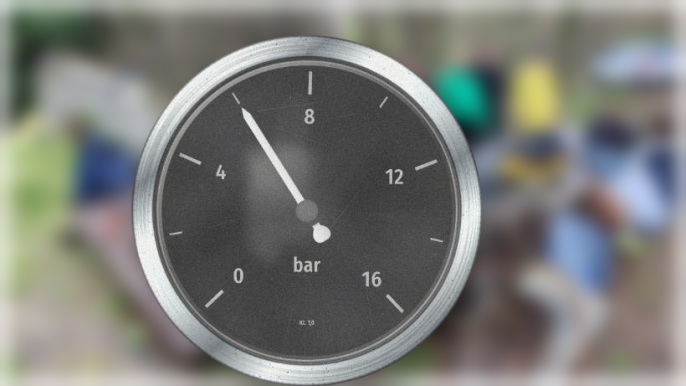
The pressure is 6 (bar)
